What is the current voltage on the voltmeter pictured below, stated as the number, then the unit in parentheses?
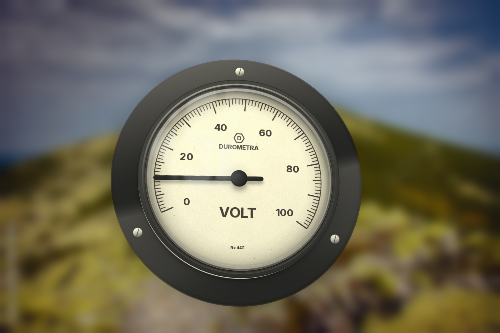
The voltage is 10 (V)
